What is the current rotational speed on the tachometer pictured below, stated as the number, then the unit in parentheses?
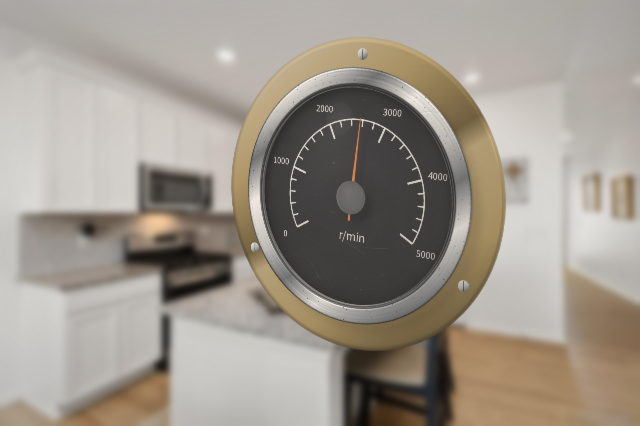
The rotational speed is 2600 (rpm)
